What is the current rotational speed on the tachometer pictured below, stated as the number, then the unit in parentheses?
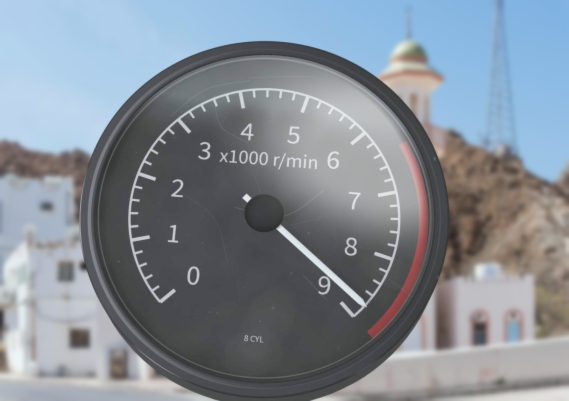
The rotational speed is 8800 (rpm)
